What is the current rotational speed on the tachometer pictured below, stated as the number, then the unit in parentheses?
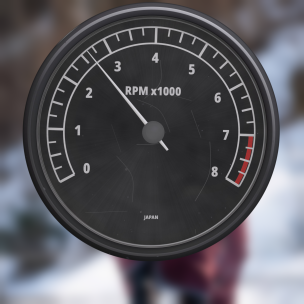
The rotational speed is 2625 (rpm)
